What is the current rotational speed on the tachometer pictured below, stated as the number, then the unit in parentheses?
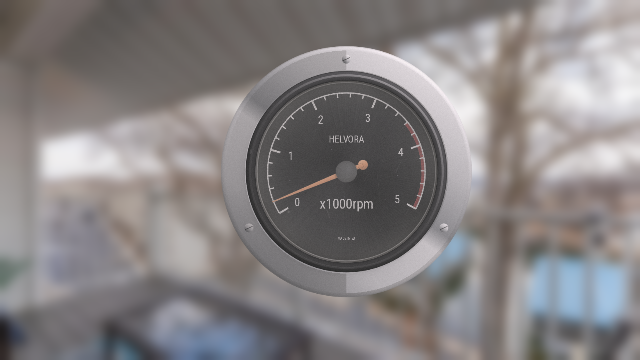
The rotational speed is 200 (rpm)
